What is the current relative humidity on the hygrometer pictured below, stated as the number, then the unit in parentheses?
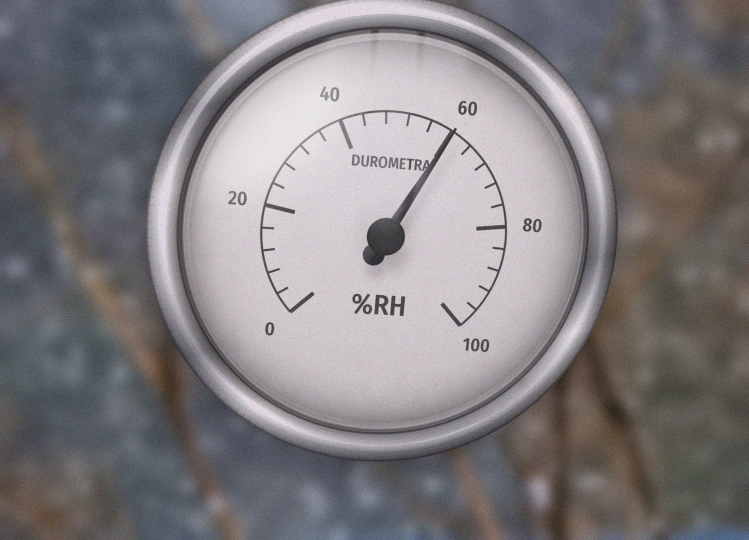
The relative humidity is 60 (%)
